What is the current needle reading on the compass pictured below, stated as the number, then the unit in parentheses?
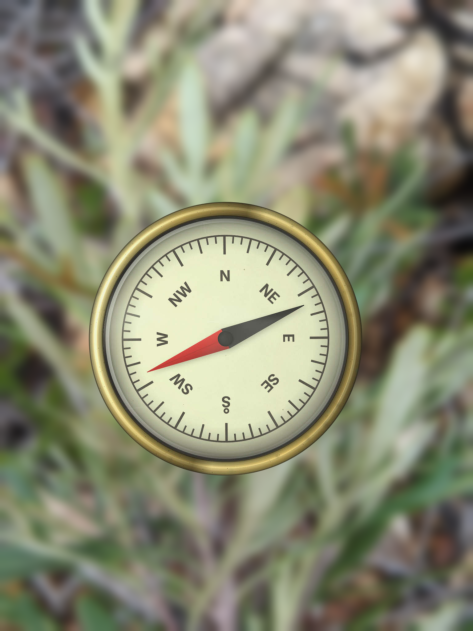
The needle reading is 247.5 (°)
